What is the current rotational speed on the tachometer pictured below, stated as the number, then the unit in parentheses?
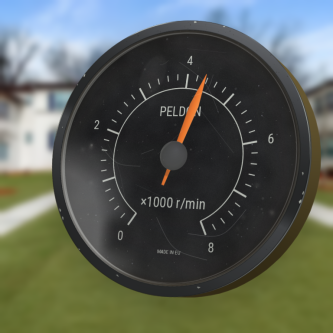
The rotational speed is 4400 (rpm)
